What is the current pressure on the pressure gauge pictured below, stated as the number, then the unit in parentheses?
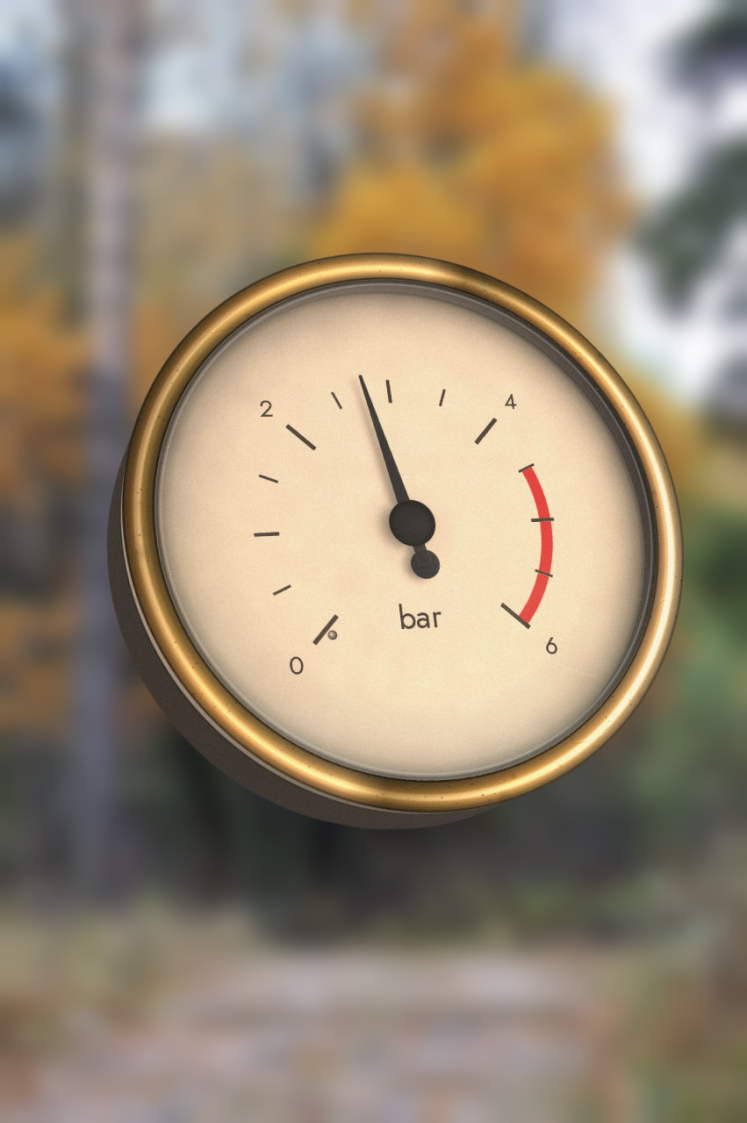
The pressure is 2.75 (bar)
